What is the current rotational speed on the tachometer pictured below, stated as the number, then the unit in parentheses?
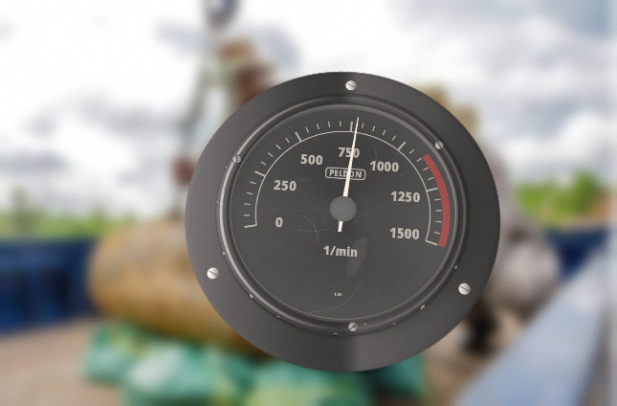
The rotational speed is 775 (rpm)
